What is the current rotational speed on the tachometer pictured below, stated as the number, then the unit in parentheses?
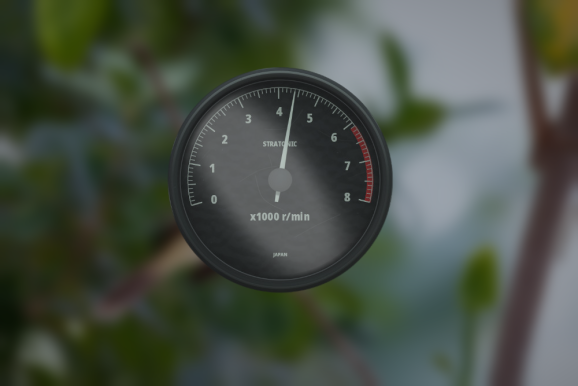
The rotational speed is 4400 (rpm)
